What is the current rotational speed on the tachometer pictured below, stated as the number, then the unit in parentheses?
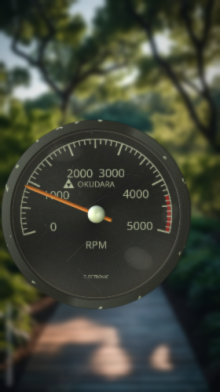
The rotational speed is 900 (rpm)
